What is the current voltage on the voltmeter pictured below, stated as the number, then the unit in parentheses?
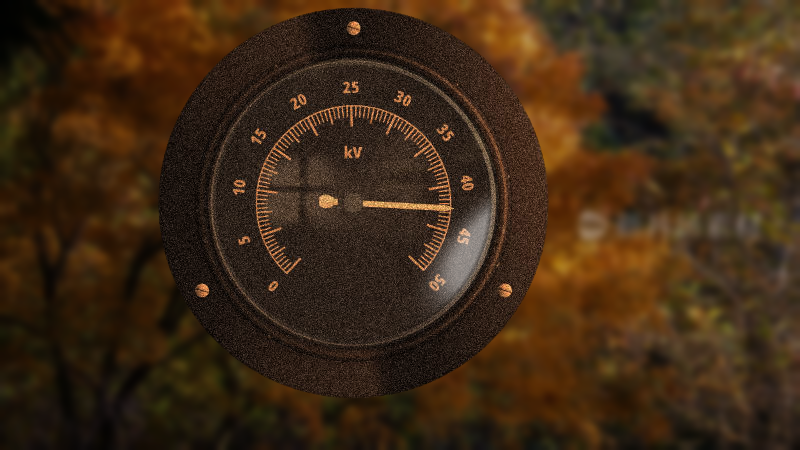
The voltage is 42.5 (kV)
